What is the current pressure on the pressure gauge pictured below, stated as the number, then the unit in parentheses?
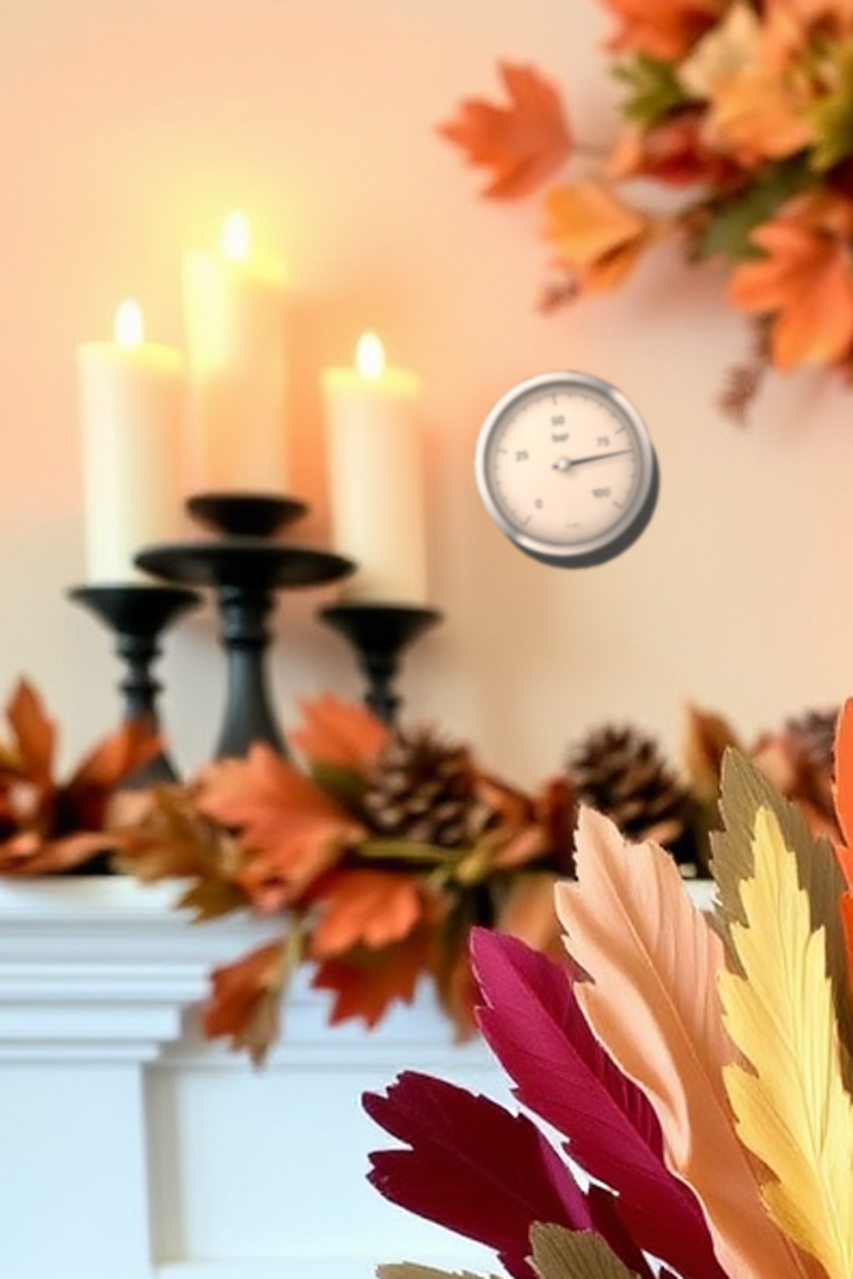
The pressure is 82.5 (bar)
